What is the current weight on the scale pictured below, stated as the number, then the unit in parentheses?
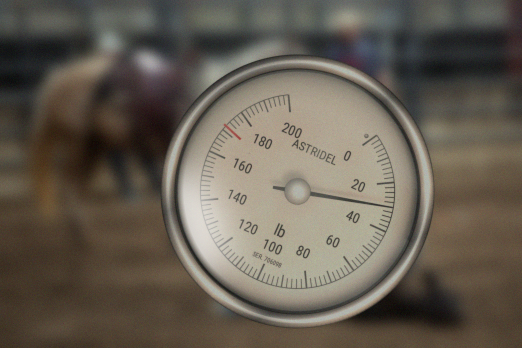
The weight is 30 (lb)
